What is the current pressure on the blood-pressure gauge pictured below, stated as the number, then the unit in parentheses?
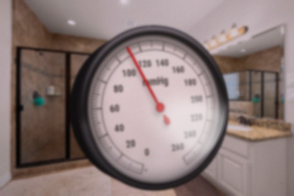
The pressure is 110 (mmHg)
